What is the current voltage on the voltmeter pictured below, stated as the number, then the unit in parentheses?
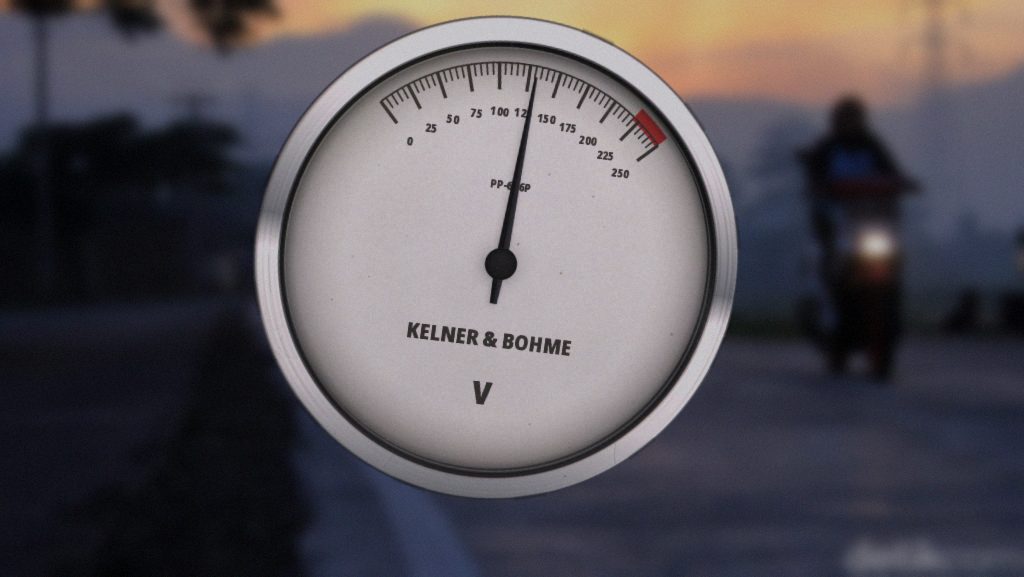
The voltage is 130 (V)
